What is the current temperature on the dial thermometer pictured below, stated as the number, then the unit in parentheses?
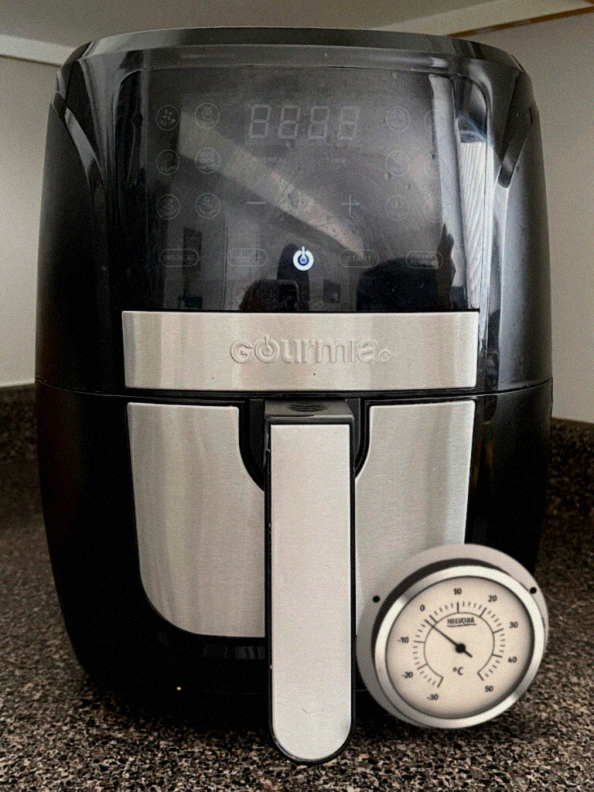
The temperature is -2 (°C)
